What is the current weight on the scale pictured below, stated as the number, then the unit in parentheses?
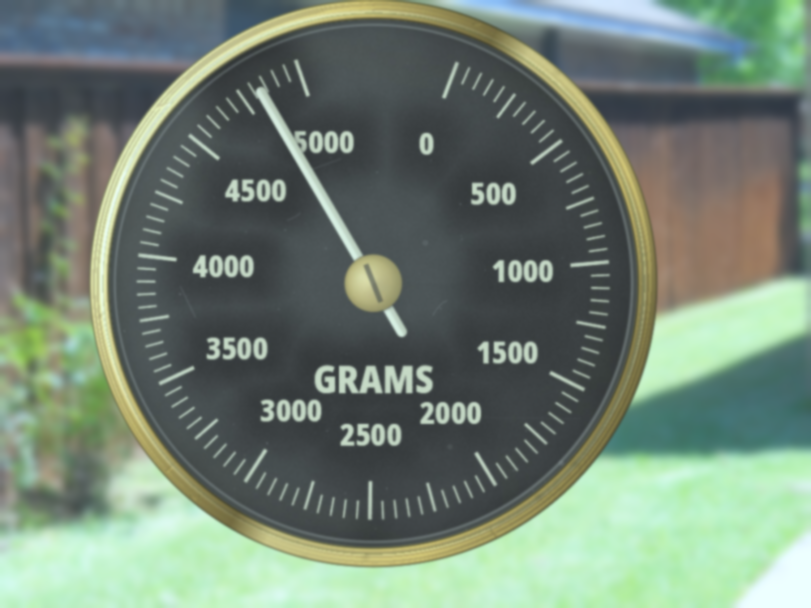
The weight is 4825 (g)
